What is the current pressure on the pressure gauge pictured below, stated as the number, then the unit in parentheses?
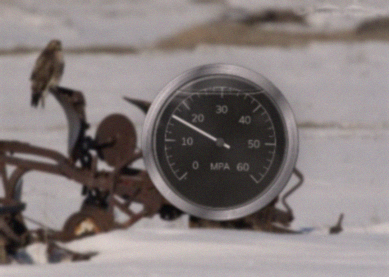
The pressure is 16 (MPa)
